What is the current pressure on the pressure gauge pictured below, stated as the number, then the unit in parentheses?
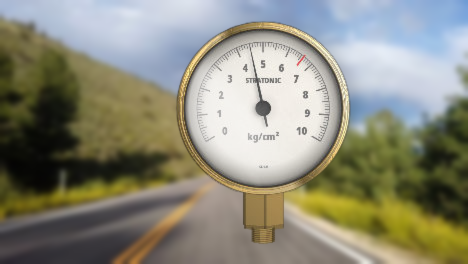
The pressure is 4.5 (kg/cm²)
